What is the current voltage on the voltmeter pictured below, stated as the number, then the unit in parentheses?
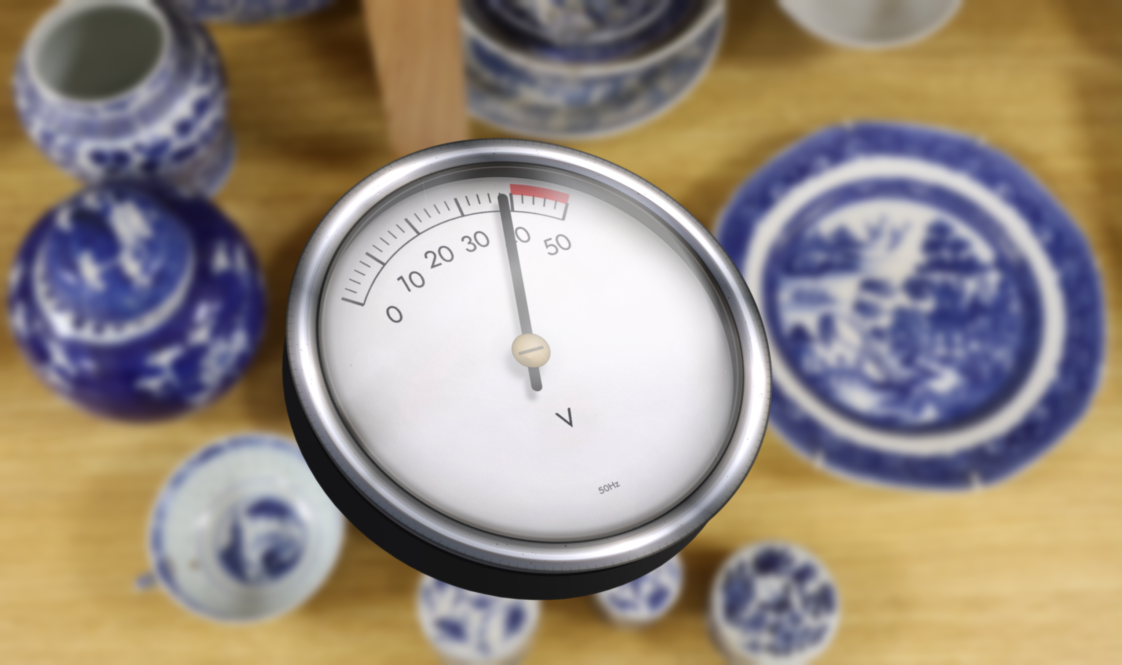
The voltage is 38 (V)
